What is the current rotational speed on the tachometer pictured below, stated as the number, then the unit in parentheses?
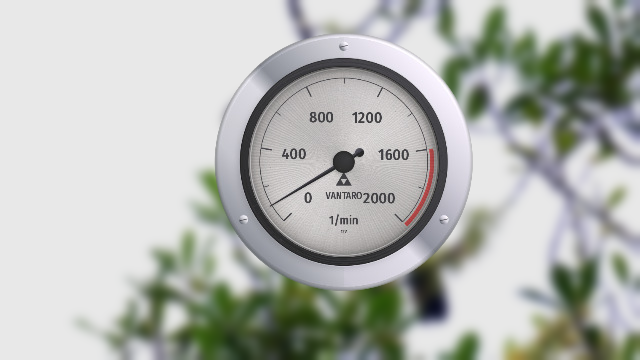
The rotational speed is 100 (rpm)
